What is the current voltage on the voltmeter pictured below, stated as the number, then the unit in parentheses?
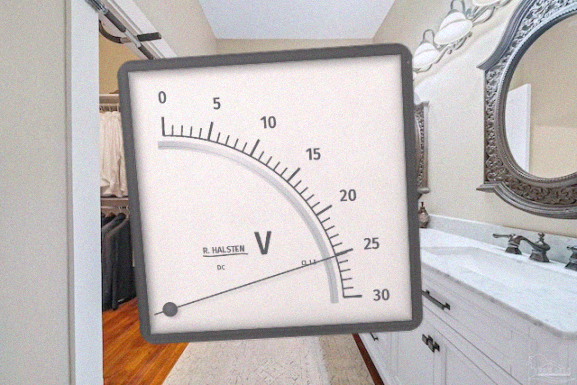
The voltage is 25 (V)
